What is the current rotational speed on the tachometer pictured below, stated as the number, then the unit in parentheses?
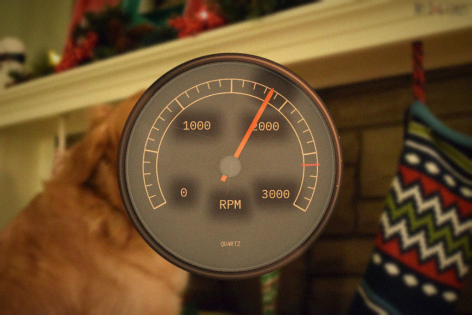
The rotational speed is 1850 (rpm)
